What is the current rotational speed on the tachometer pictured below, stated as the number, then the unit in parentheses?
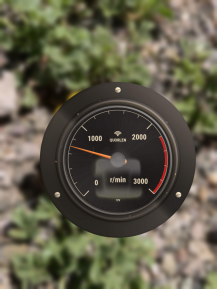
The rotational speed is 700 (rpm)
